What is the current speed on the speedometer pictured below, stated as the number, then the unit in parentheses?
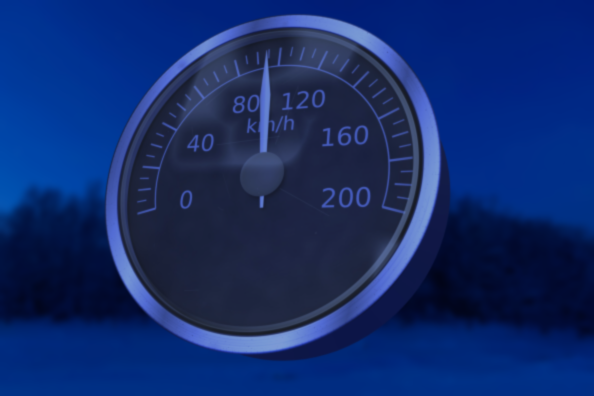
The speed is 95 (km/h)
